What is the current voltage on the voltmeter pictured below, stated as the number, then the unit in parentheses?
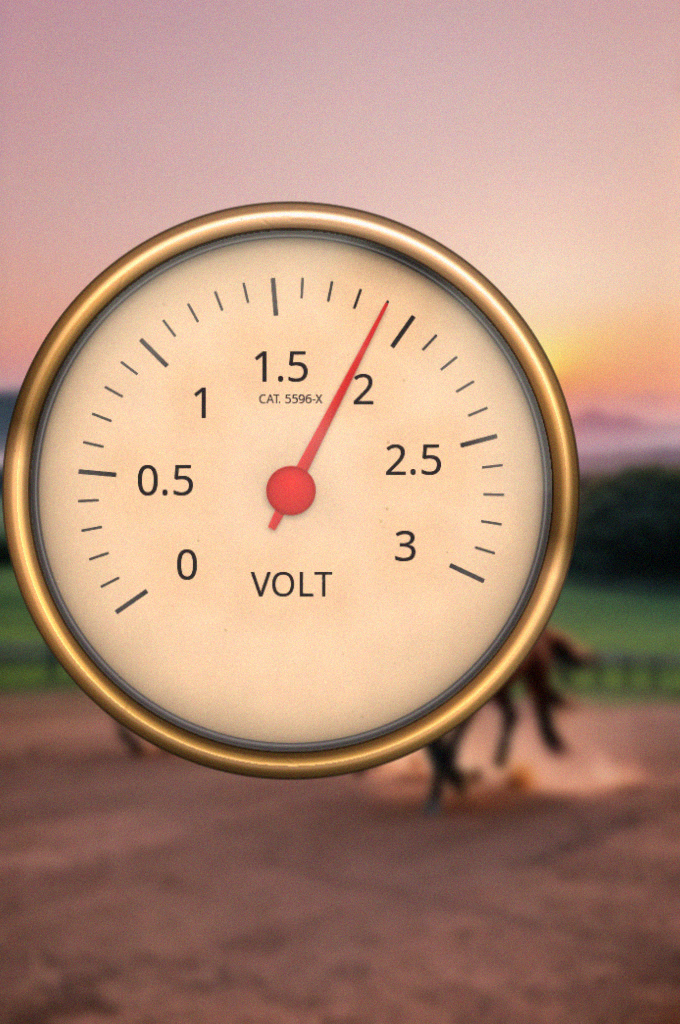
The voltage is 1.9 (V)
